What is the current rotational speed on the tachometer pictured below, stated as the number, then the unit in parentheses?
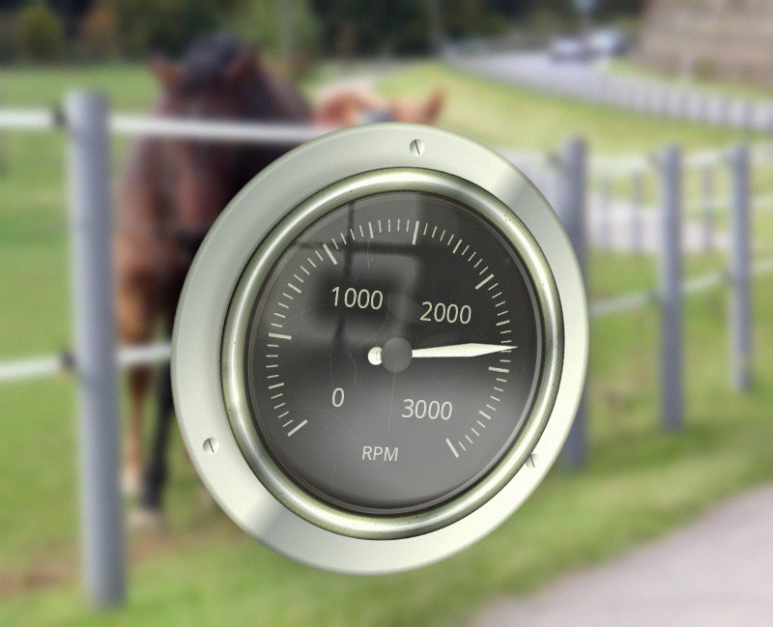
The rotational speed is 2375 (rpm)
